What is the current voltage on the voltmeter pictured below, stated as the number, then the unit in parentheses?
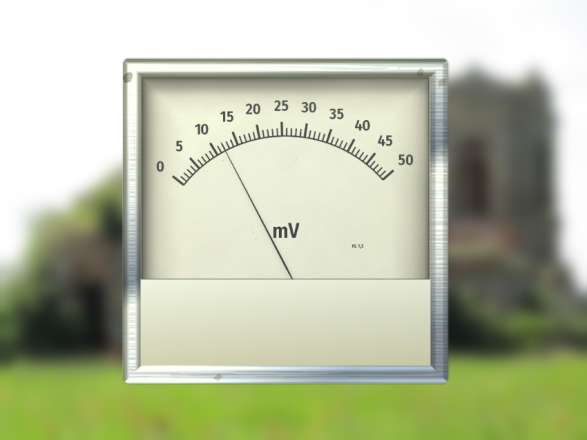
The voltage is 12 (mV)
